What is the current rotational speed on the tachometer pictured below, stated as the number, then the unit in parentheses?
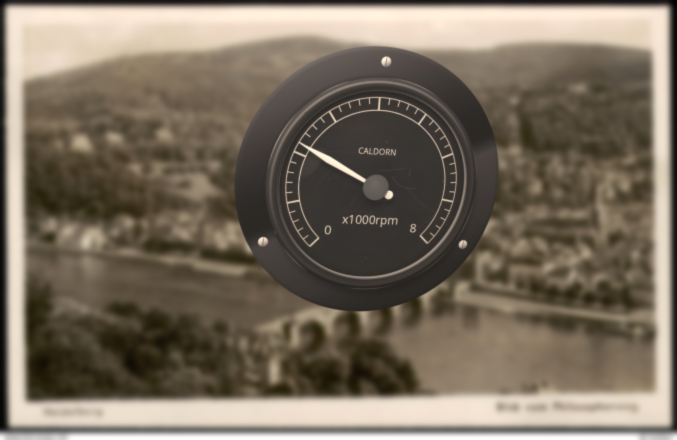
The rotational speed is 2200 (rpm)
